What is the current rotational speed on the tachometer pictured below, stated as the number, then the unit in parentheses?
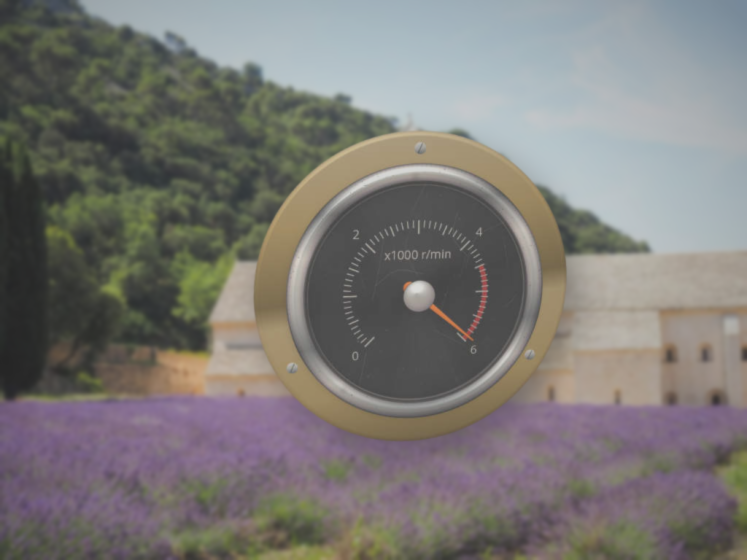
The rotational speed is 5900 (rpm)
